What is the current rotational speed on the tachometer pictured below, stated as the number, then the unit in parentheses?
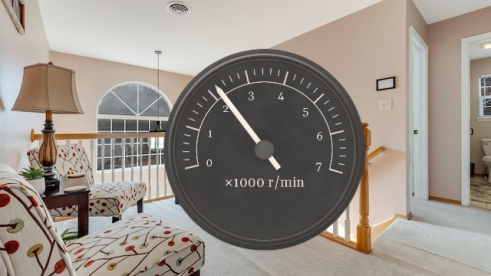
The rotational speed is 2200 (rpm)
